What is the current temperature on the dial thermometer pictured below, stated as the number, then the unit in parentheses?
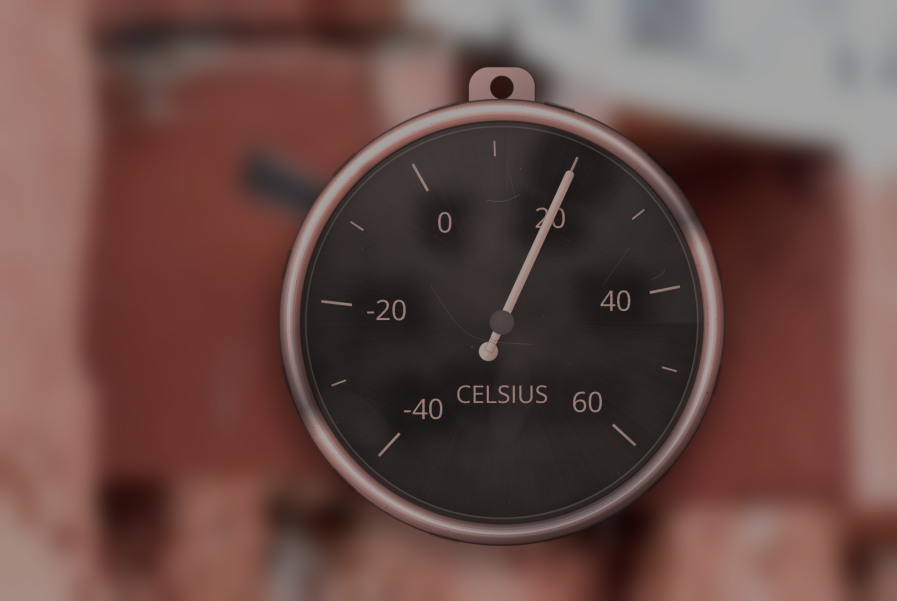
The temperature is 20 (°C)
